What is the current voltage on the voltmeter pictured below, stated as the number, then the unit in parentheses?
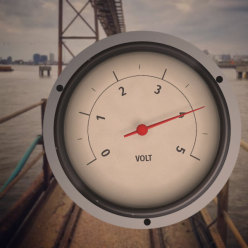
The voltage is 4 (V)
